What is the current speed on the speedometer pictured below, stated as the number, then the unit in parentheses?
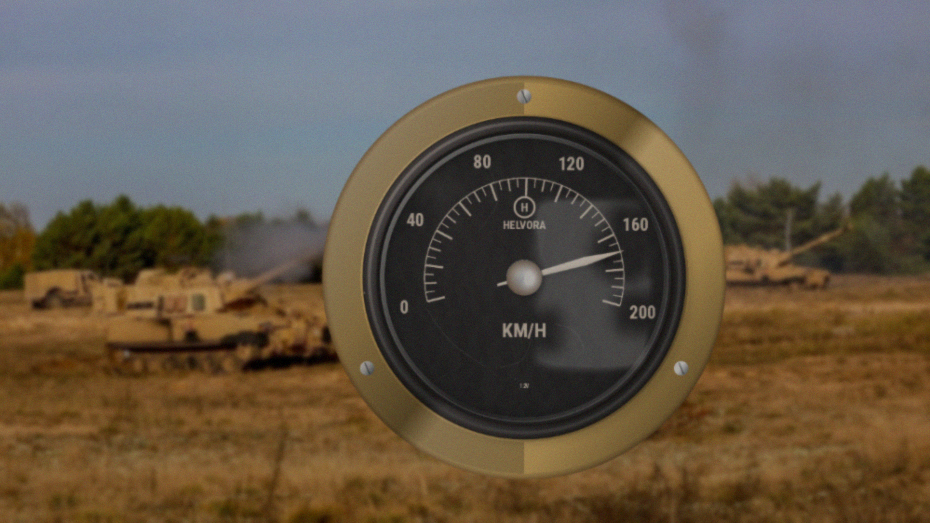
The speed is 170 (km/h)
